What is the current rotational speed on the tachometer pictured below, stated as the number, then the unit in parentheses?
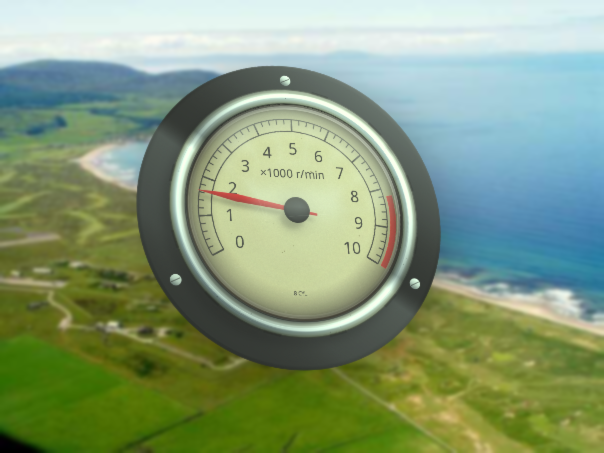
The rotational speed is 1600 (rpm)
